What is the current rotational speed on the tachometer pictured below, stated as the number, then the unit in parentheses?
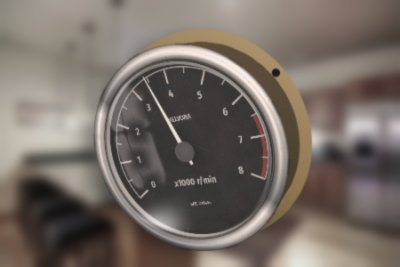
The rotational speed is 3500 (rpm)
